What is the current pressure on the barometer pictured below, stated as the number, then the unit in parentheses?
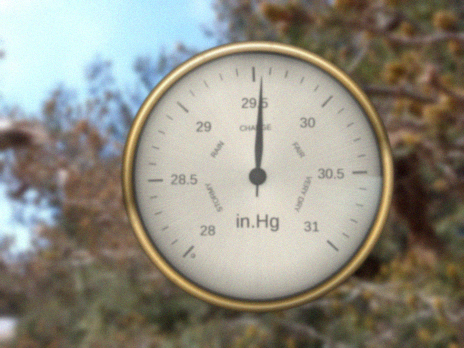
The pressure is 29.55 (inHg)
